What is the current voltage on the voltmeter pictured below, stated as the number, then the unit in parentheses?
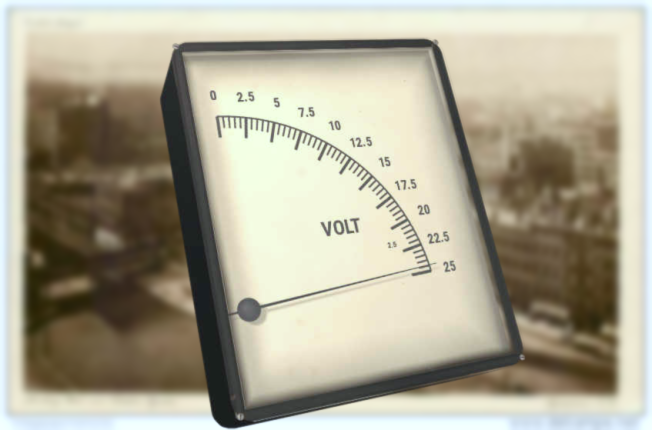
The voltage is 24.5 (V)
